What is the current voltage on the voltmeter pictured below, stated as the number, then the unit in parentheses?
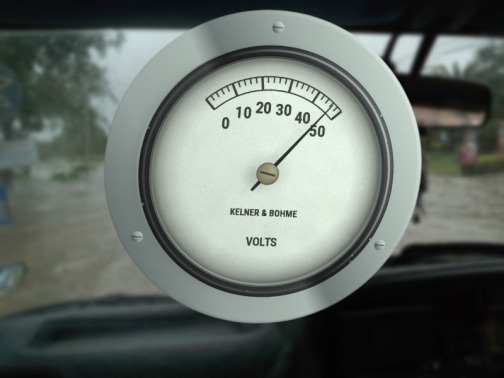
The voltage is 46 (V)
